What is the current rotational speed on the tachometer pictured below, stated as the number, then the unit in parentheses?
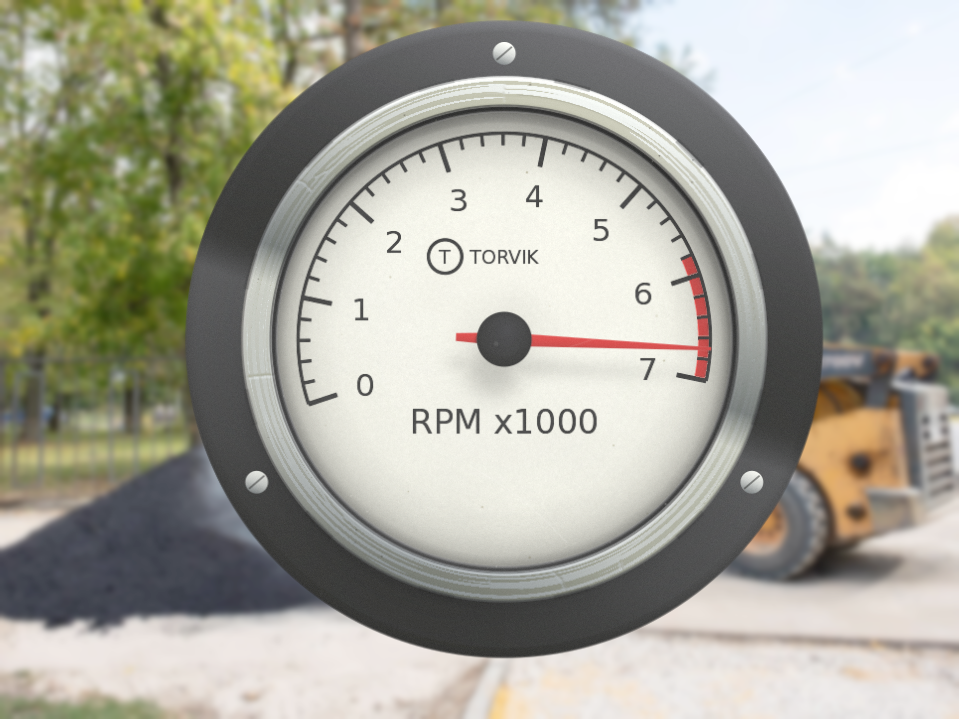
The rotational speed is 6700 (rpm)
